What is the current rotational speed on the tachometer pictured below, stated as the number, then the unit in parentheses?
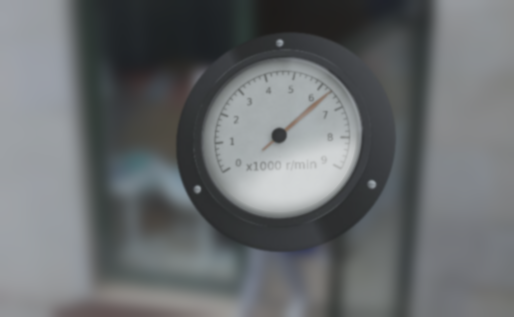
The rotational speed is 6400 (rpm)
